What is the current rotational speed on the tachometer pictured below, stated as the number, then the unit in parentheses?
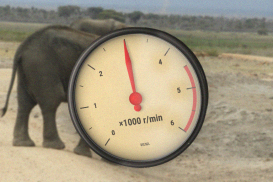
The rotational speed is 3000 (rpm)
